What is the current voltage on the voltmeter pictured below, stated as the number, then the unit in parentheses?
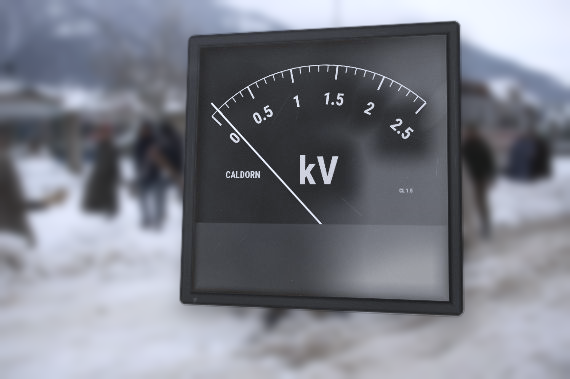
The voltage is 0.1 (kV)
